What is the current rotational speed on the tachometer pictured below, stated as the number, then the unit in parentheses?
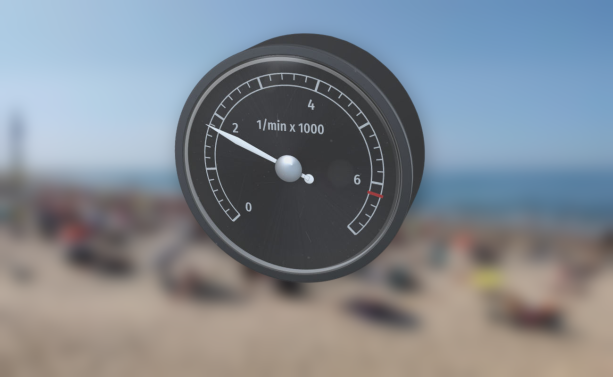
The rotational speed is 1800 (rpm)
